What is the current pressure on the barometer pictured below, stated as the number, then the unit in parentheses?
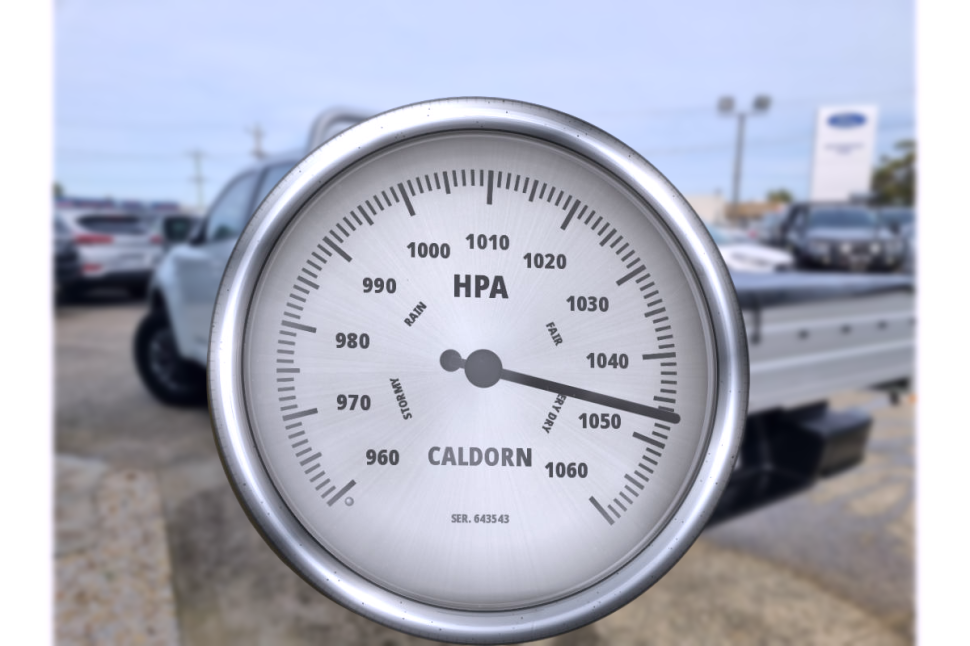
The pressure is 1047 (hPa)
